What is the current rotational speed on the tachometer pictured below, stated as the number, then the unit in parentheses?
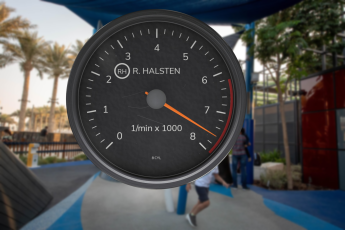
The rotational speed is 7600 (rpm)
